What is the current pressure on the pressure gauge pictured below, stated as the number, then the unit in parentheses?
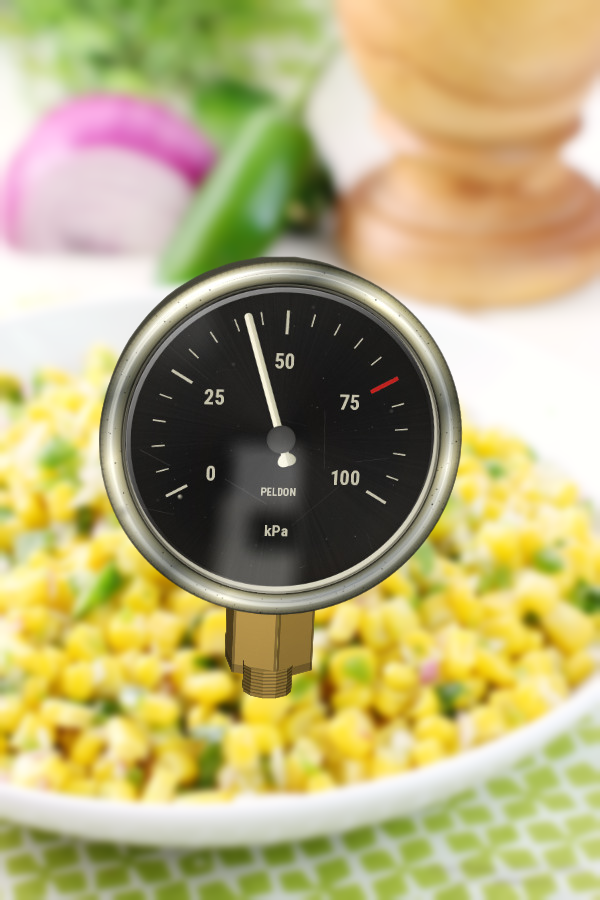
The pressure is 42.5 (kPa)
